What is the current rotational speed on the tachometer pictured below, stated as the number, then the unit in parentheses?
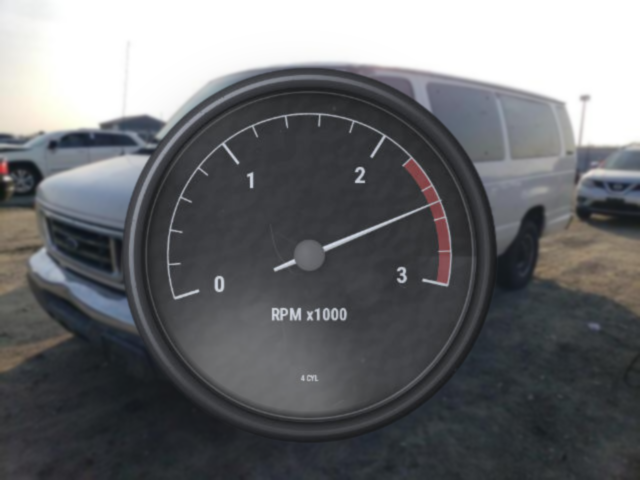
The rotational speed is 2500 (rpm)
